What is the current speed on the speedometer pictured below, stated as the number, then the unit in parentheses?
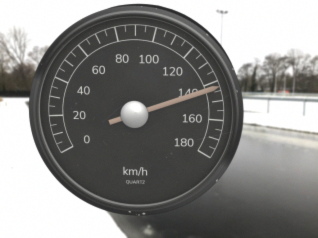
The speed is 142.5 (km/h)
